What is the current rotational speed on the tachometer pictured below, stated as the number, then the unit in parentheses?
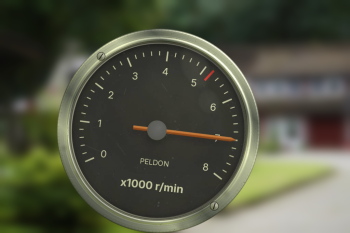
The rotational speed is 7000 (rpm)
